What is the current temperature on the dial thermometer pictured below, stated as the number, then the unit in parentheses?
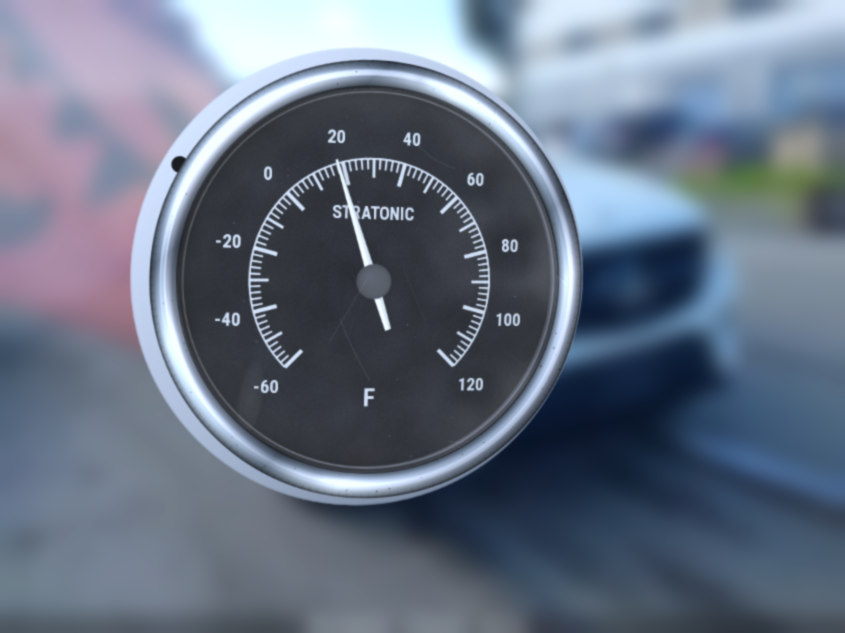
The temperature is 18 (°F)
